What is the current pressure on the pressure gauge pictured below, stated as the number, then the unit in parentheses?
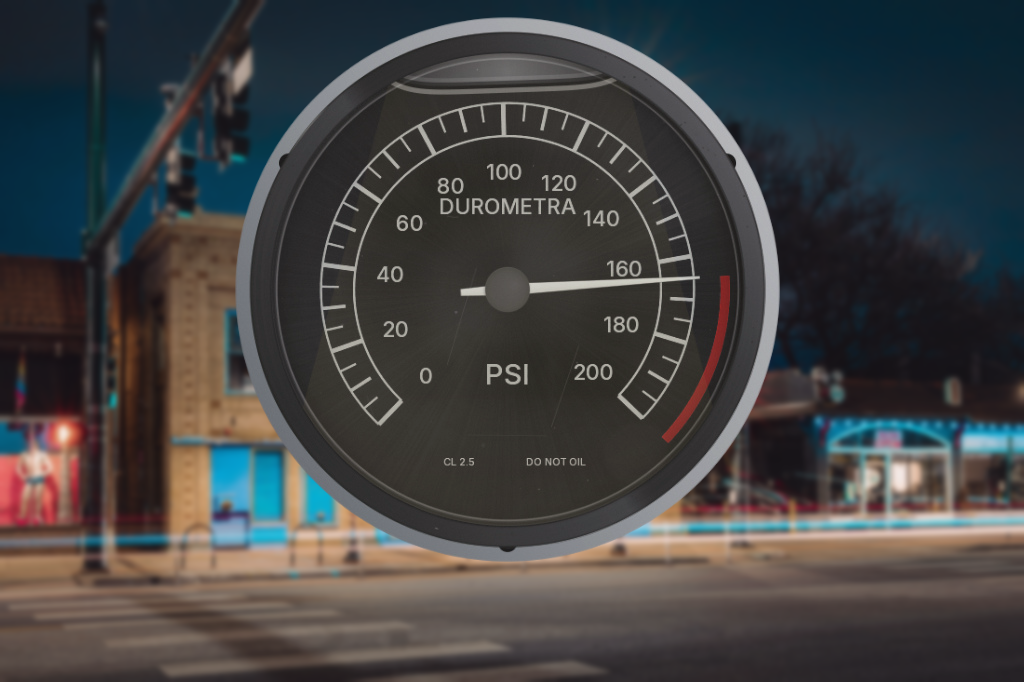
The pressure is 165 (psi)
